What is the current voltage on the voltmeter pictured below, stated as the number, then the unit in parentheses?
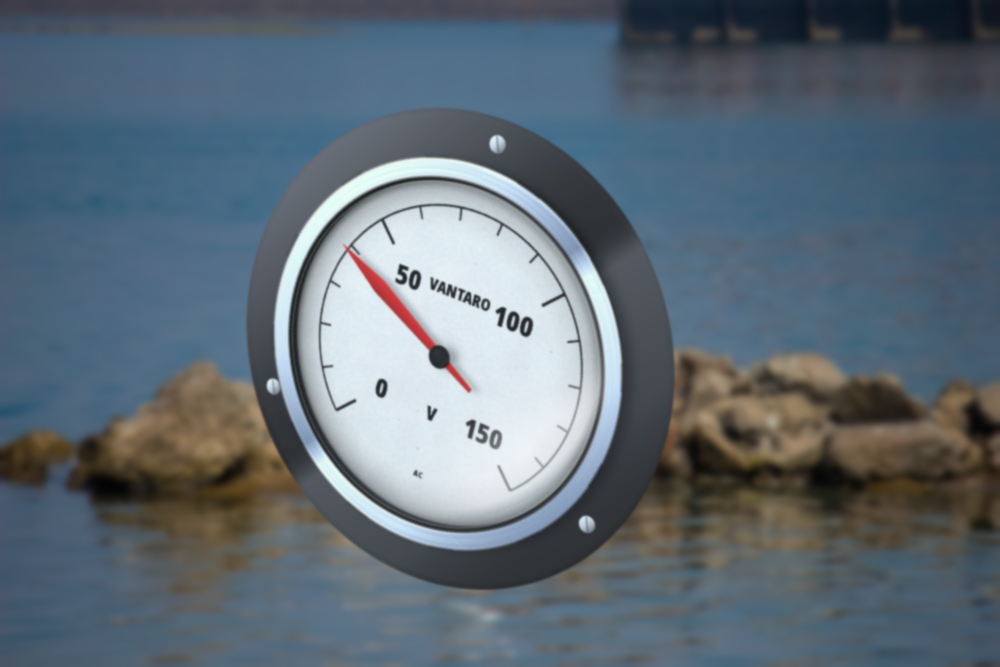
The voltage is 40 (V)
